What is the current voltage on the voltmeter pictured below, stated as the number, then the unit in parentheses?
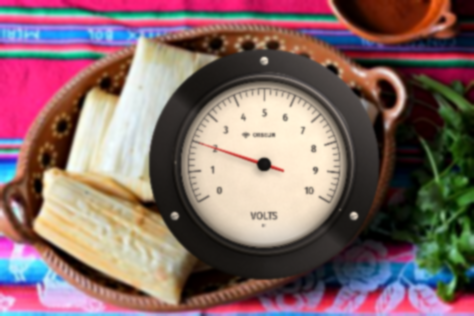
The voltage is 2 (V)
